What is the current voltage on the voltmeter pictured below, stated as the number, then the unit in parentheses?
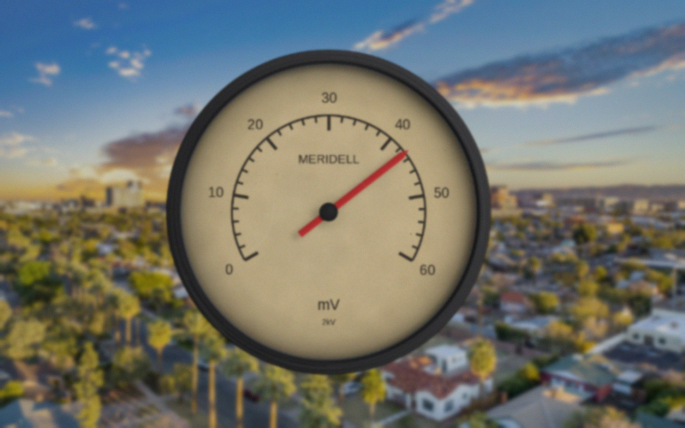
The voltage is 43 (mV)
